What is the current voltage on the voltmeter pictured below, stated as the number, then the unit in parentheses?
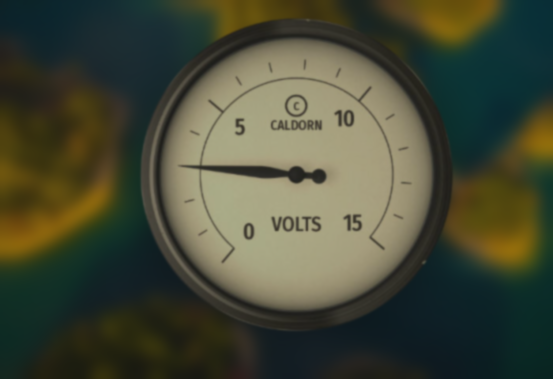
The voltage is 3 (V)
